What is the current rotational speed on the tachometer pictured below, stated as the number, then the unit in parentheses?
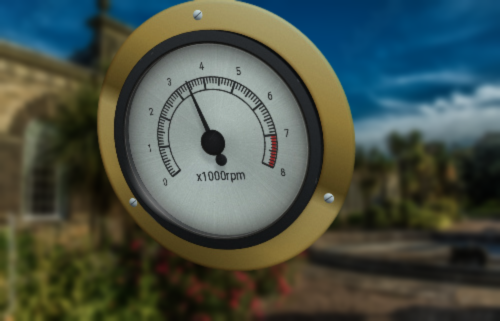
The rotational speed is 3500 (rpm)
